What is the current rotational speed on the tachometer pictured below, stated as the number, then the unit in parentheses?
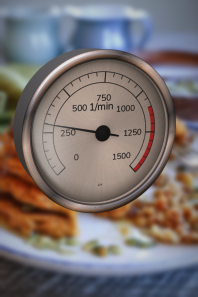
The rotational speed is 300 (rpm)
